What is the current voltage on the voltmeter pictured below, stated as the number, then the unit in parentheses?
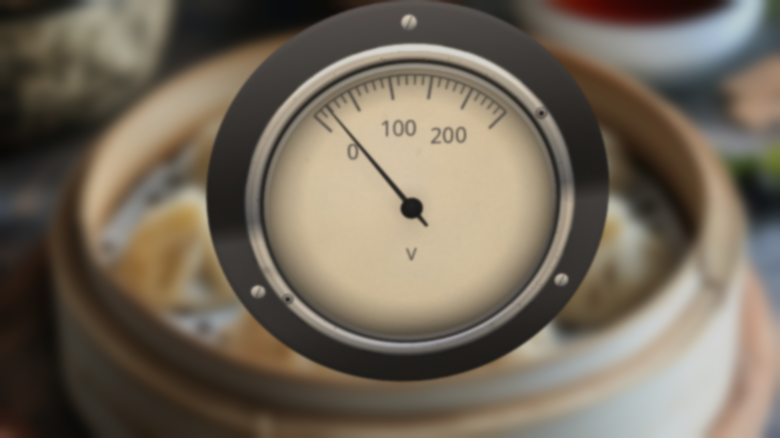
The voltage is 20 (V)
